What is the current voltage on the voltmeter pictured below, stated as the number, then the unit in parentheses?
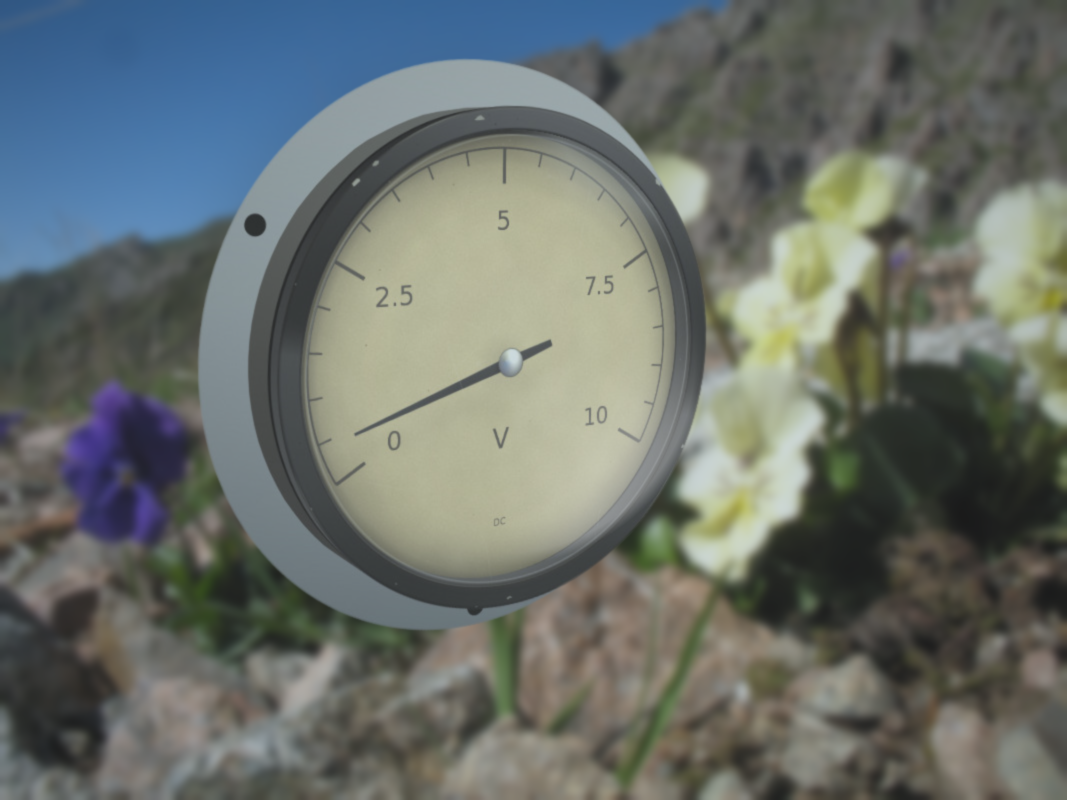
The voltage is 0.5 (V)
